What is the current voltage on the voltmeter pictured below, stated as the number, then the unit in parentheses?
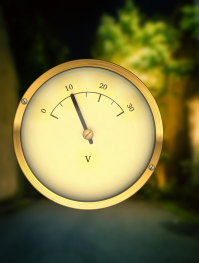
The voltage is 10 (V)
